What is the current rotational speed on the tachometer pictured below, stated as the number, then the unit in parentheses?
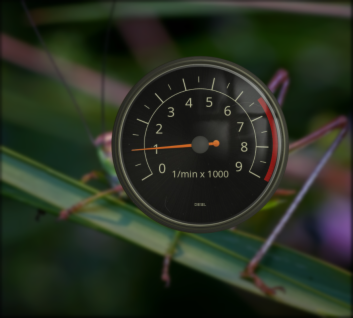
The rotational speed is 1000 (rpm)
